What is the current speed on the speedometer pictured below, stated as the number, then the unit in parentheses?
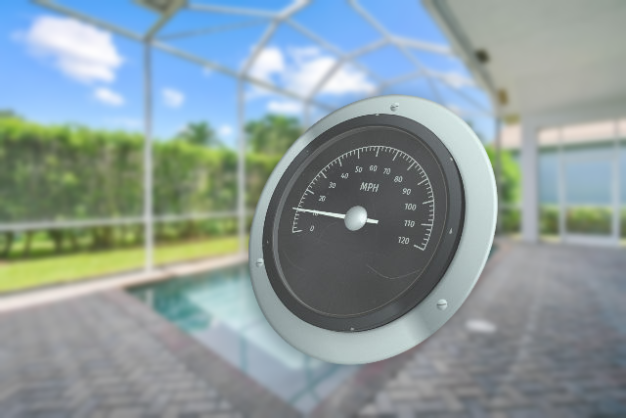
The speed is 10 (mph)
